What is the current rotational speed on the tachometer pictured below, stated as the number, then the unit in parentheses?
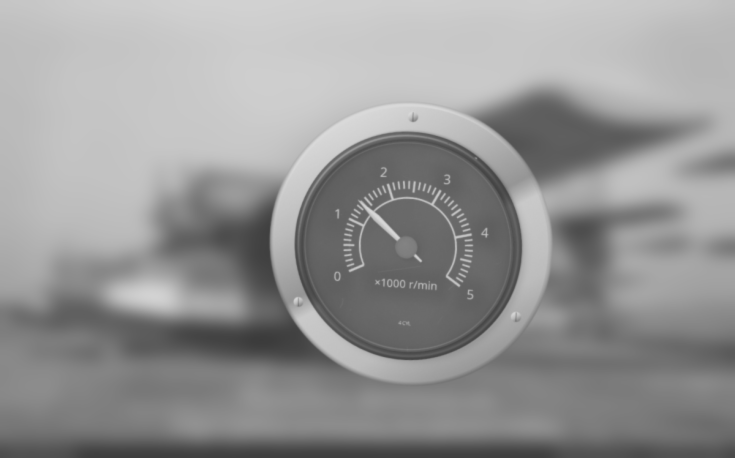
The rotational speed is 1400 (rpm)
